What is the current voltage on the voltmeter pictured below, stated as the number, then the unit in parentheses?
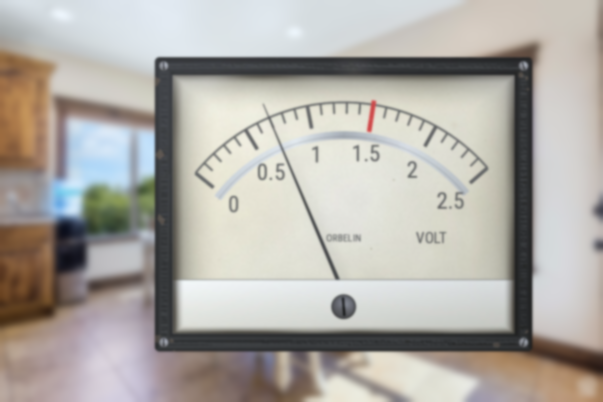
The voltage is 0.7 (V)
